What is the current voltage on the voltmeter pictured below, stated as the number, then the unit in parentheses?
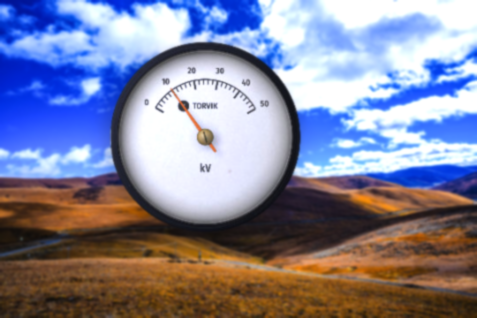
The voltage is 10 (kV)
